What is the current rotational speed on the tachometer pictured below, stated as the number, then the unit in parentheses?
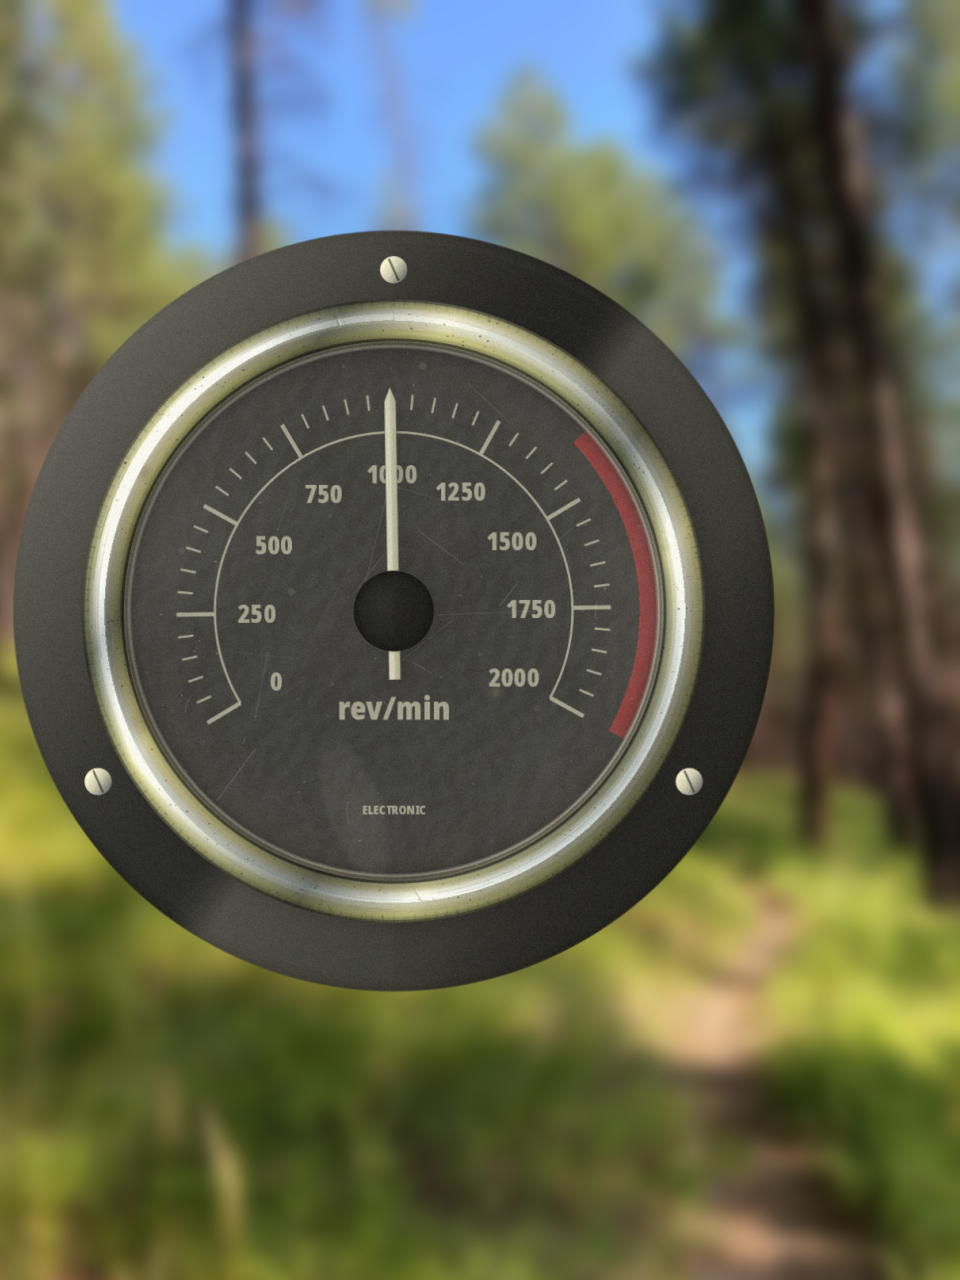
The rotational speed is 1000 (rpm)
